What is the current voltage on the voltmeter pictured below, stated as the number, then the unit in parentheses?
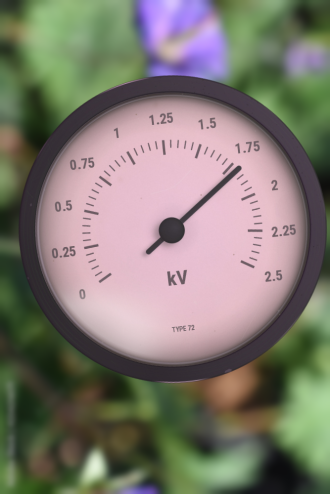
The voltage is 1.8 (kV)
